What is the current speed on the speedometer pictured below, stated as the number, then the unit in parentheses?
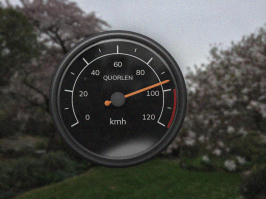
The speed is 95 (km/h)
